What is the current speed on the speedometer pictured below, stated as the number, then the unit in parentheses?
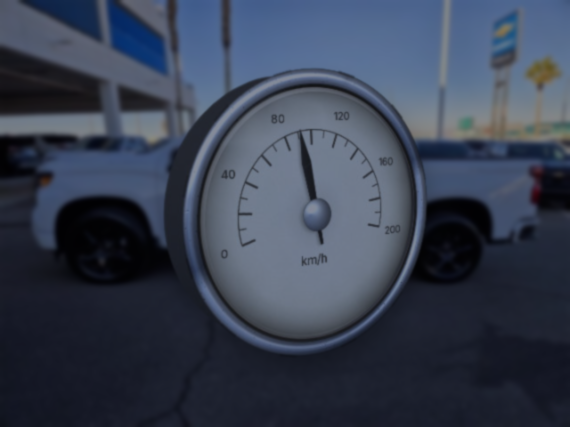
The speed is 90 (km/h)
